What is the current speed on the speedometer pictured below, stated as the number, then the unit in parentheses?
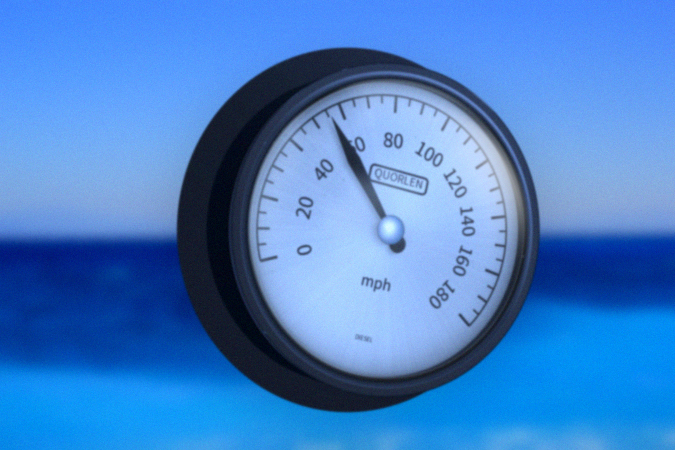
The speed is 55 (mph)
